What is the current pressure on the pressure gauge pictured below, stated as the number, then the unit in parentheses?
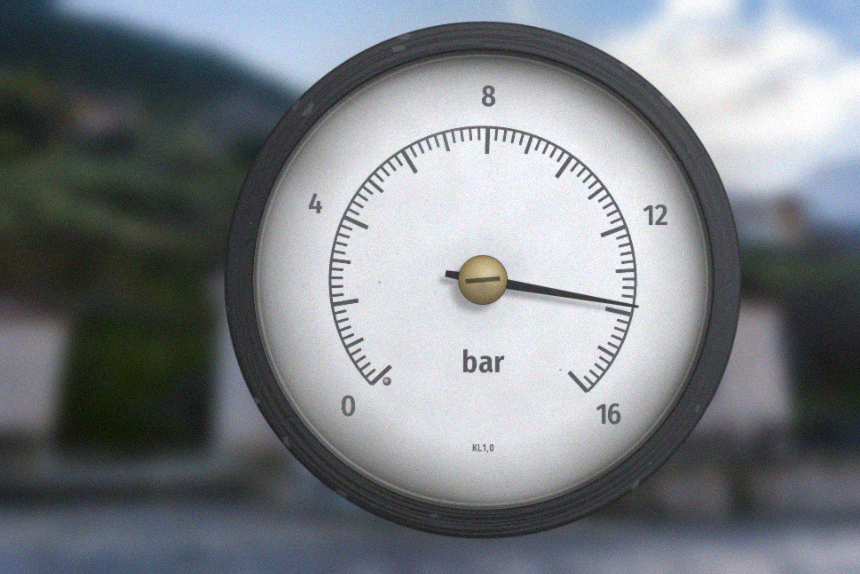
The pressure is 13.8 (bar)
